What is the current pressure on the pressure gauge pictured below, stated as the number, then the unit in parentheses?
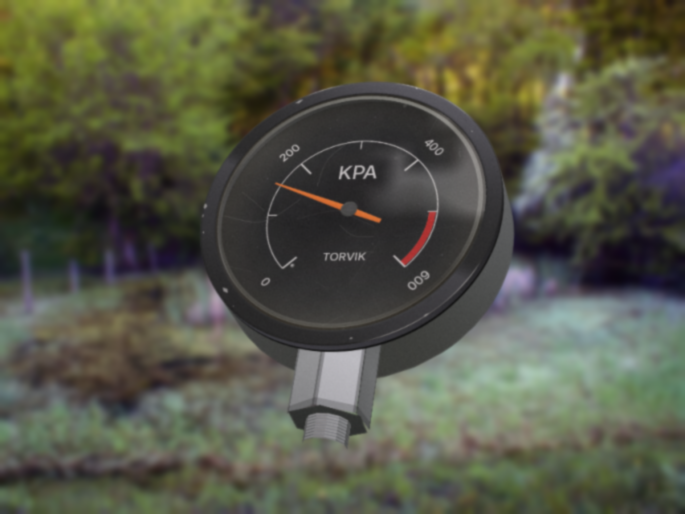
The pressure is 150 (kPa)
